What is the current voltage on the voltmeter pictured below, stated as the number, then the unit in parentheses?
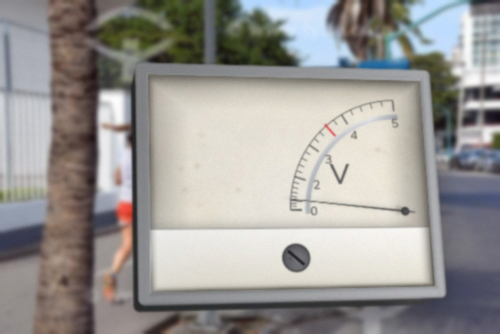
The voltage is 1 (V)
